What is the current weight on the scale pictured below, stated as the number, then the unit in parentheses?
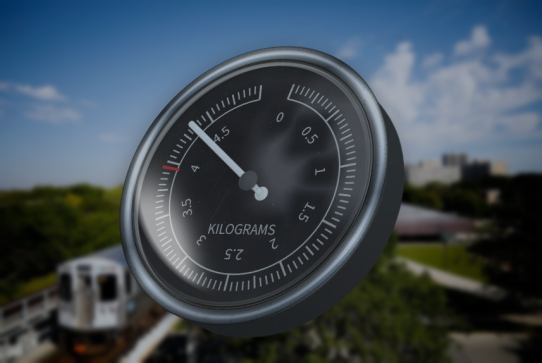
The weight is 4.35 (kg)
